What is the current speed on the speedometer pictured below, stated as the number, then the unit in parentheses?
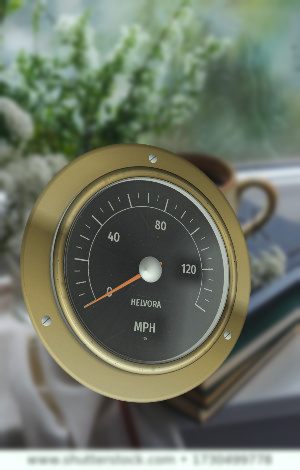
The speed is 0 (mph)
